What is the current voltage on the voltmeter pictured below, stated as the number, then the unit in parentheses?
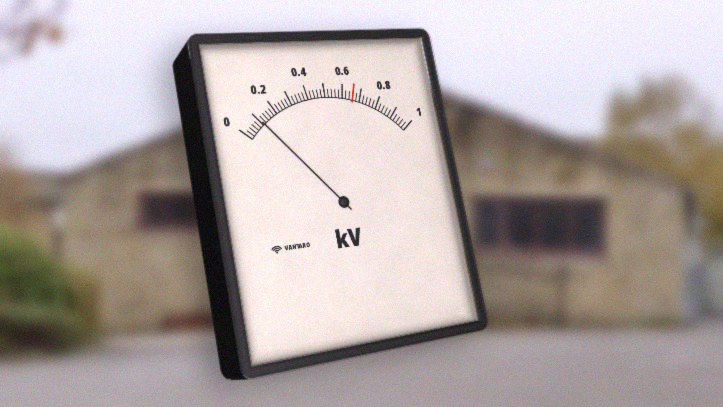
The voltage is 0.1 (kV)
